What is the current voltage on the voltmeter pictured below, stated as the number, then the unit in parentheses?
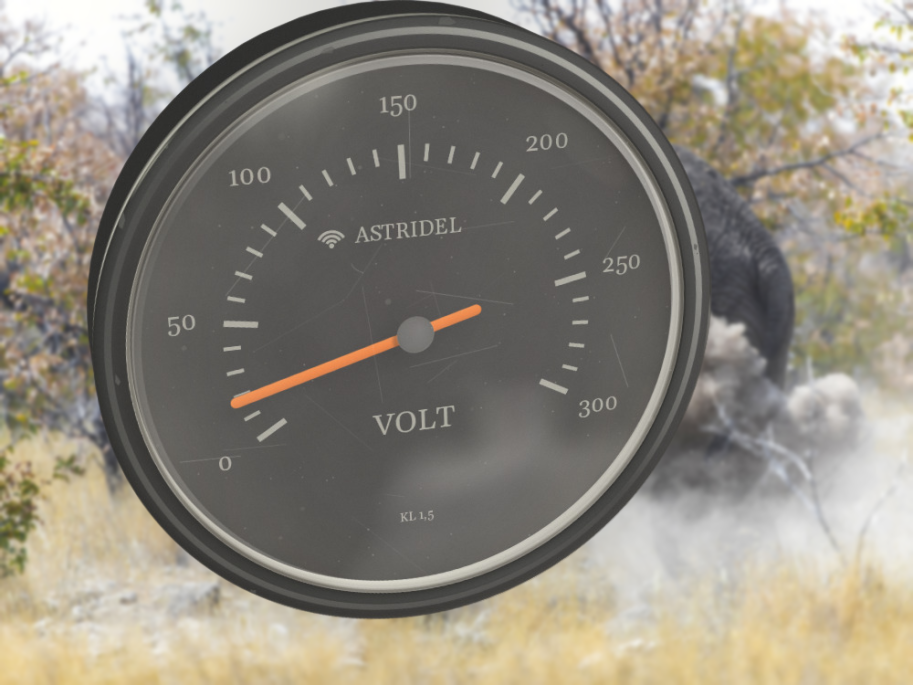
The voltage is 20 (V)
